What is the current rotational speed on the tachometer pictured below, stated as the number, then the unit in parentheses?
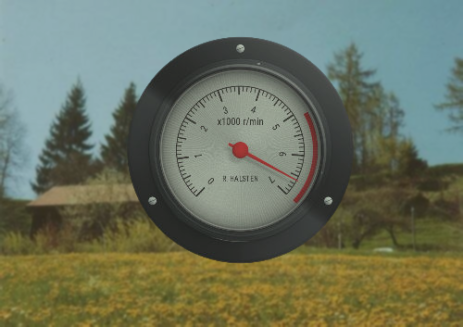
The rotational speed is 6600 (rpm)
